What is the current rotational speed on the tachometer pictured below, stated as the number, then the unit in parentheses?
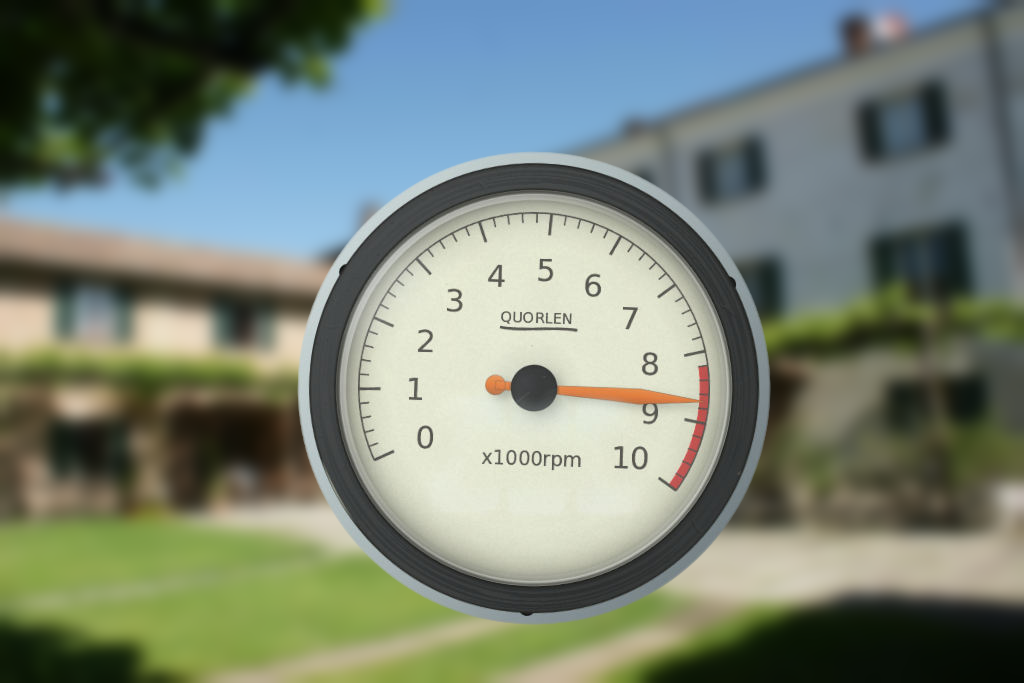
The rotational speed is 8700 (rpm)
